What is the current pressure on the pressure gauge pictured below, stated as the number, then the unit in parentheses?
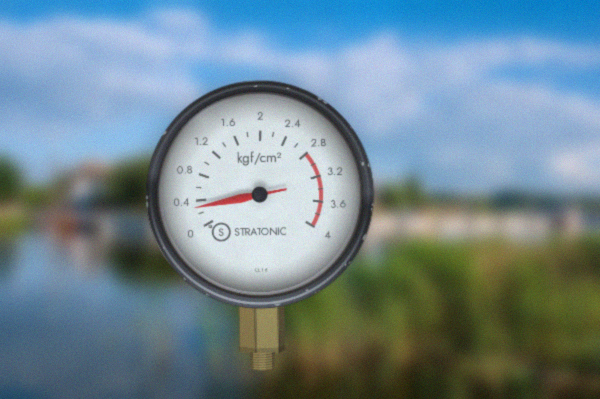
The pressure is 0.3 (kg/cm²)
